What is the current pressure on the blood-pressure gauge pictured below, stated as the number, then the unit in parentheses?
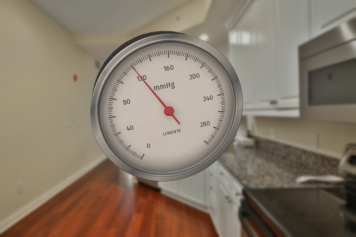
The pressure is 120 (mmHg)
